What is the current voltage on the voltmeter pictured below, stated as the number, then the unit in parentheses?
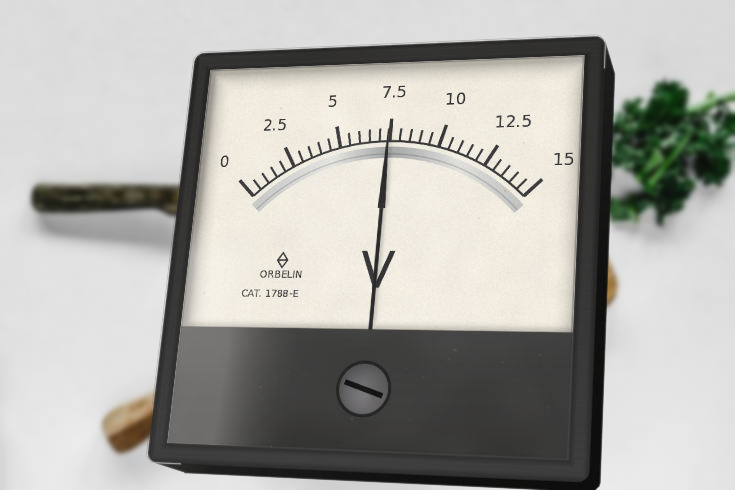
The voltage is 7.5 (V)
